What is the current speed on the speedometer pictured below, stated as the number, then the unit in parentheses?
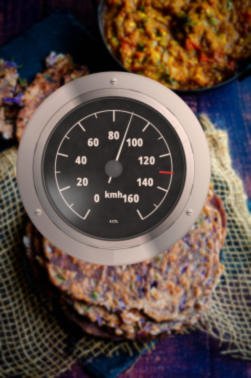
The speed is 90 (km/h)
